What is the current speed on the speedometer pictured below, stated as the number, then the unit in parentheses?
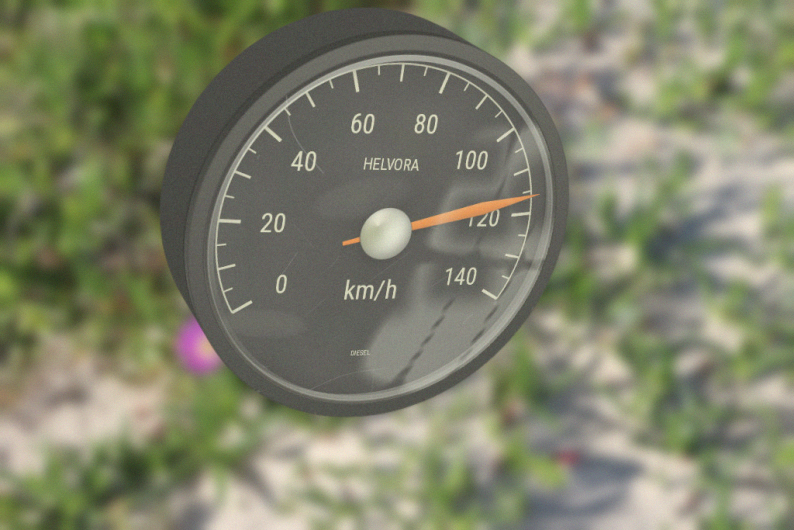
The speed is 115 (km/h)
